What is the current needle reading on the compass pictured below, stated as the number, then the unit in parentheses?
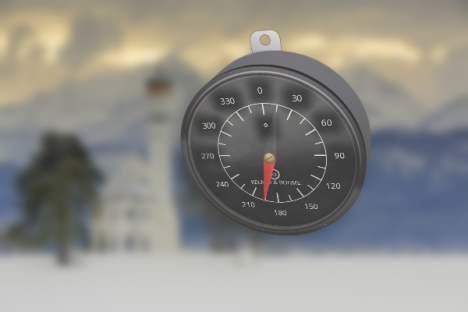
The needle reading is 195 (°)
